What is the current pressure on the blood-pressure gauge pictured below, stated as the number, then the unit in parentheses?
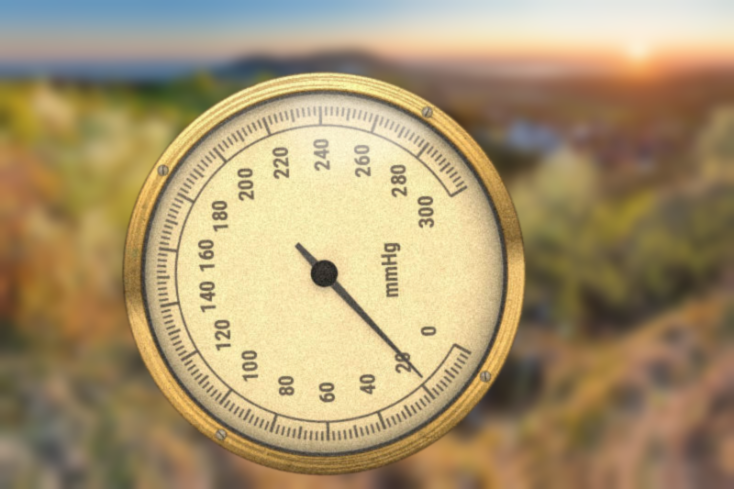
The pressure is 18 (mmHg)
